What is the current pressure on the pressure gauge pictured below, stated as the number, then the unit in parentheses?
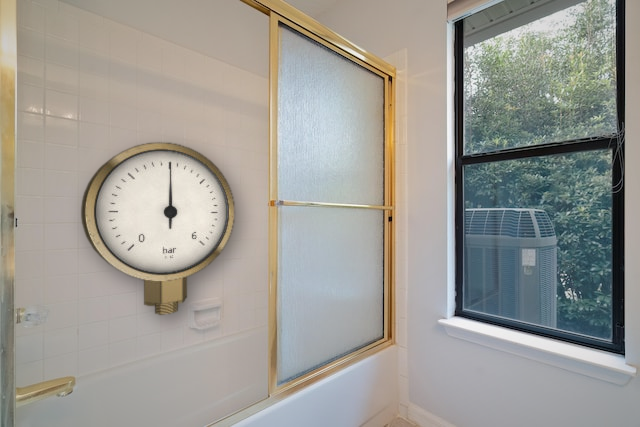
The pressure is 3 (bar)
